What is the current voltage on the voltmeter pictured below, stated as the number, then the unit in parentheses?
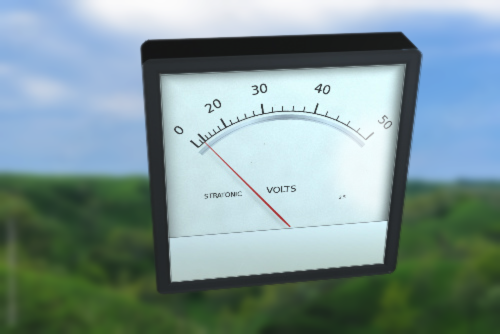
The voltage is 10 (V)
